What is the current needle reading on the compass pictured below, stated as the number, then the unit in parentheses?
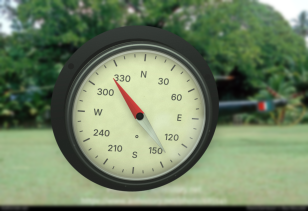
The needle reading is 320 (°)
